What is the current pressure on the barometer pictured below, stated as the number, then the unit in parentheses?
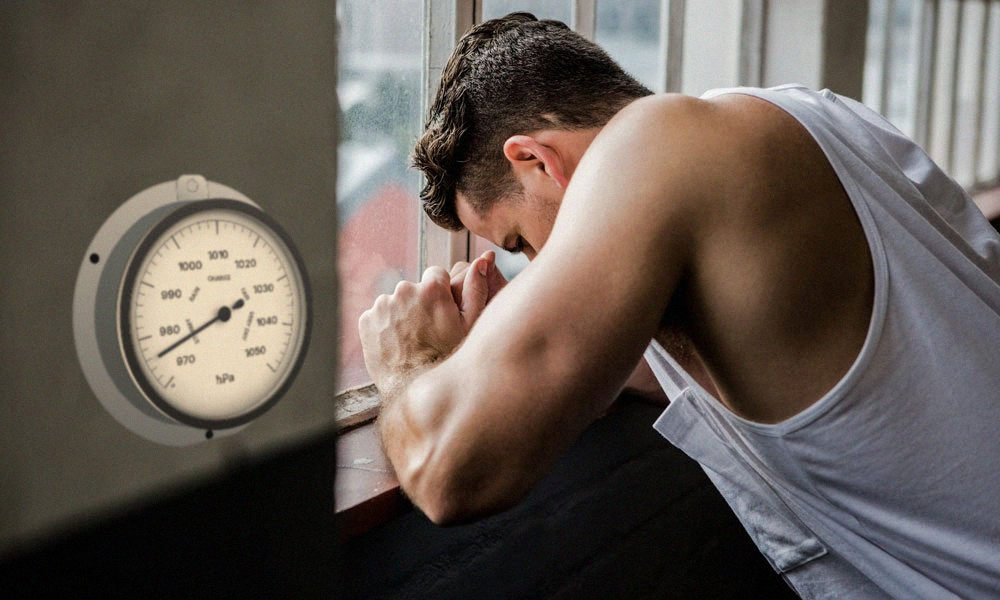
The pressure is 976 (hPa)
